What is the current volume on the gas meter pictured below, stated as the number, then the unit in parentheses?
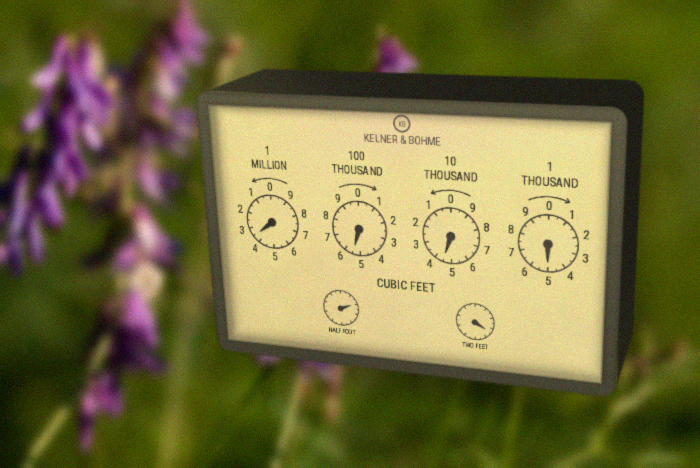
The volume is 354500 (ft³)
